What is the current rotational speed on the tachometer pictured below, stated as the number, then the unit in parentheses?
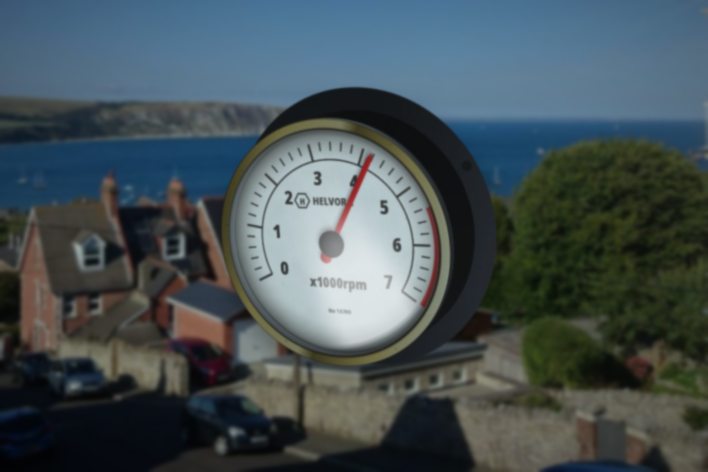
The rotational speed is 4200 (rpm)
